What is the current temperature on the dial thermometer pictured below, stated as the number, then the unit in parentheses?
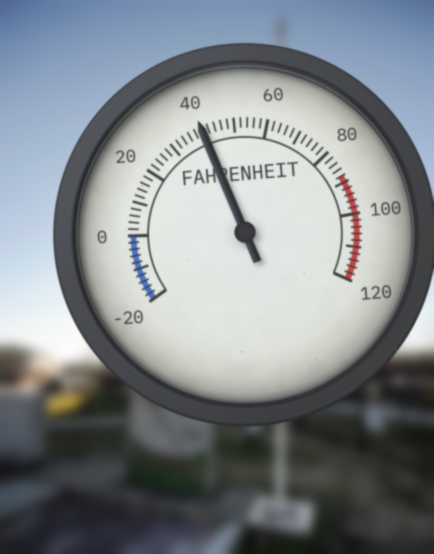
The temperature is 40 (°F)
